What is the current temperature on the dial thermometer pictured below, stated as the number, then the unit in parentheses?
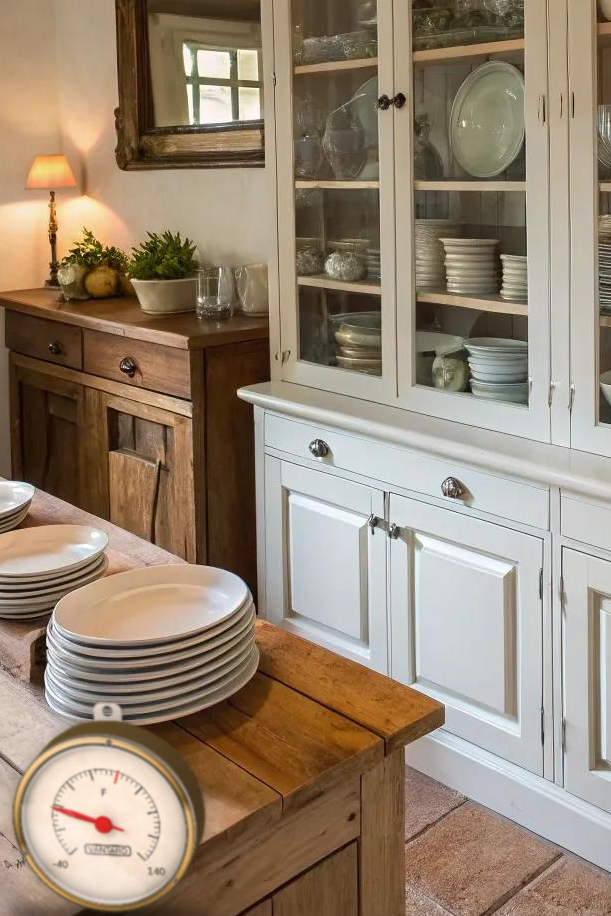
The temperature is 0 (°F)
